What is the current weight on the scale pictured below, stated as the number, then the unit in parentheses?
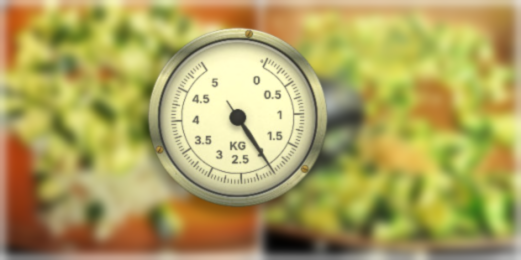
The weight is 2 (kg)
